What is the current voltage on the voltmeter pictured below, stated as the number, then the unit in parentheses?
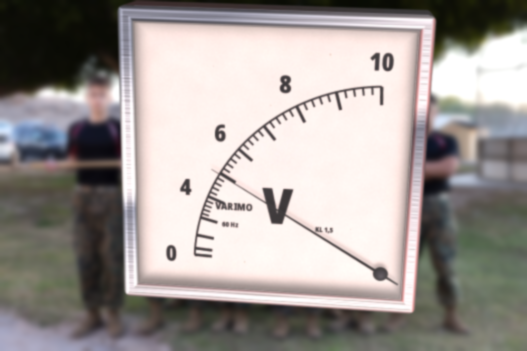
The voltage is 5 (V)
